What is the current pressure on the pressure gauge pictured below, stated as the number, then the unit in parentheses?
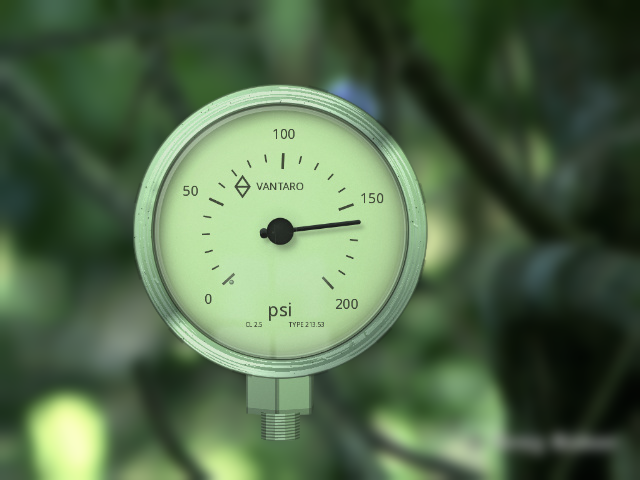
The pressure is 160 (psi)
